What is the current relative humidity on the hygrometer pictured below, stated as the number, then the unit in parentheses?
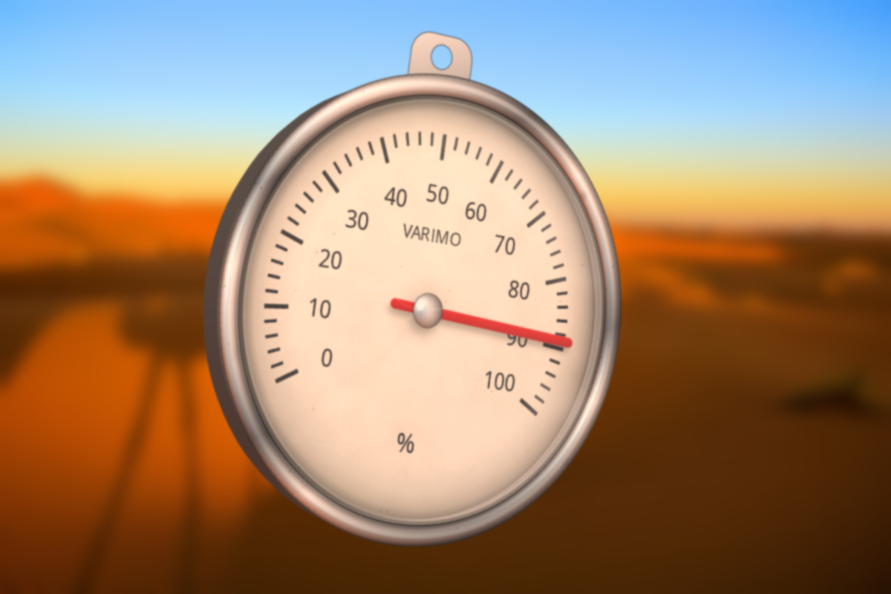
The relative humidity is 89 (%)
